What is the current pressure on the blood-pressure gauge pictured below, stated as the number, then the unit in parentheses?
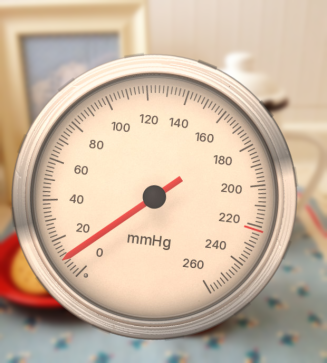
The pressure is 10 (mmHg)
